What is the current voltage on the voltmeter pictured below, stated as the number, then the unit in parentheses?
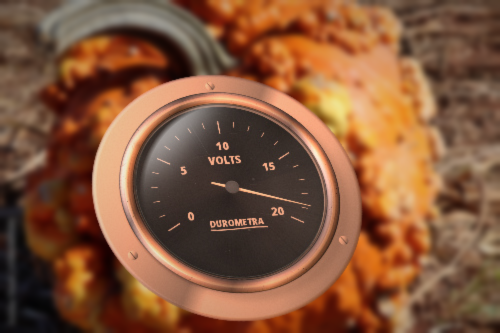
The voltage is 19 (V)
